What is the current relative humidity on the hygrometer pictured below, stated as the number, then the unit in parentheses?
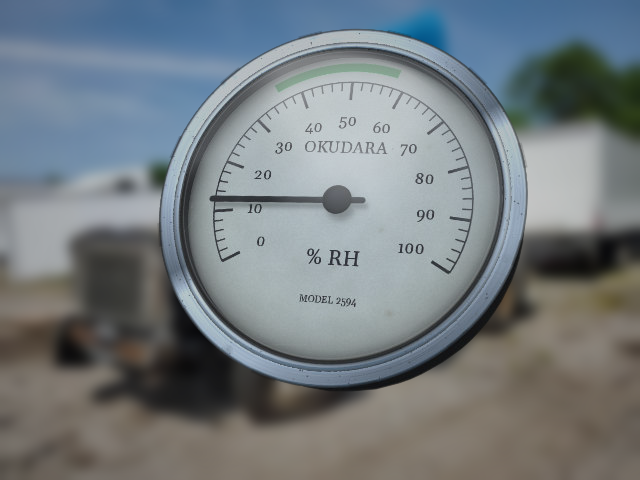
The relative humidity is 12 (%)
